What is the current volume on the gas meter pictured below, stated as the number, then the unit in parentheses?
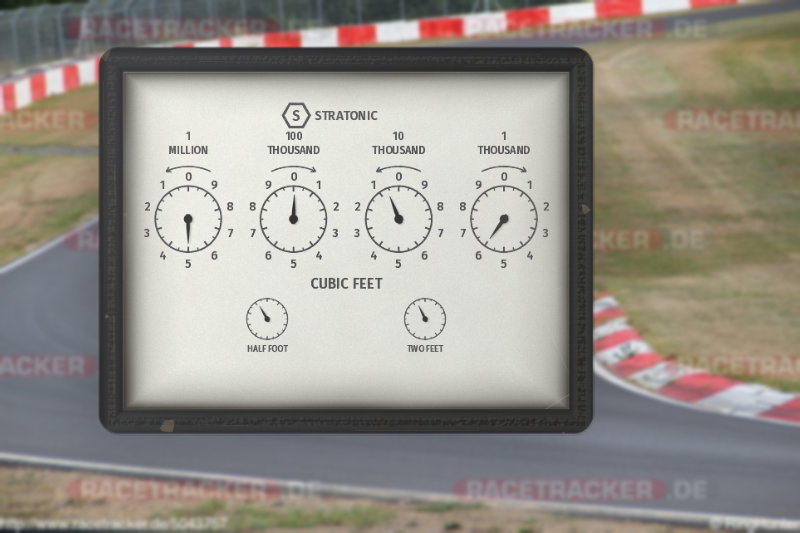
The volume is 500600 (ft³)
